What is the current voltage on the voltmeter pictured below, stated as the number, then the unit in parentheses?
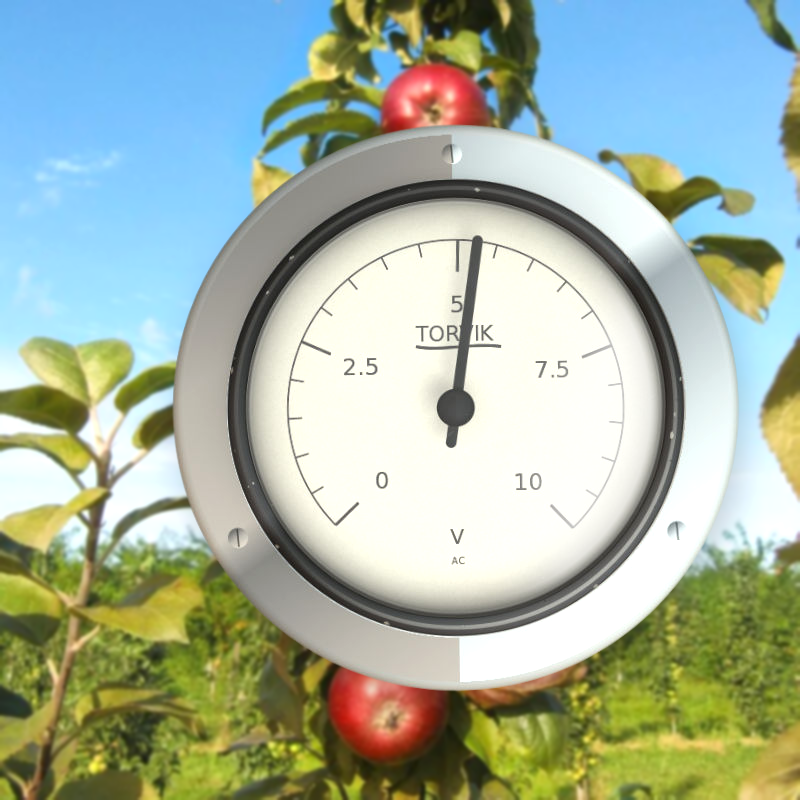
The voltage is 5.25 (V)
